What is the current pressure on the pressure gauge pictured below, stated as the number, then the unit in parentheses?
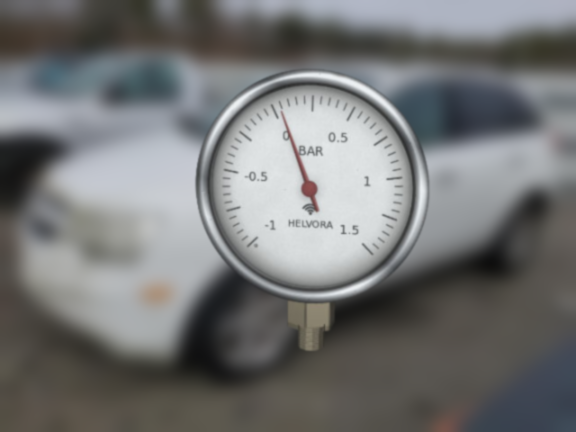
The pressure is 0.05 (bar)
